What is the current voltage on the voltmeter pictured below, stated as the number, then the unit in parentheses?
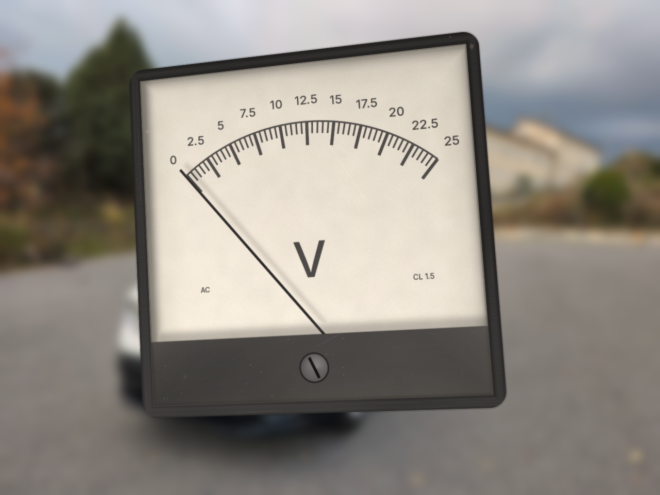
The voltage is 0 (V)
